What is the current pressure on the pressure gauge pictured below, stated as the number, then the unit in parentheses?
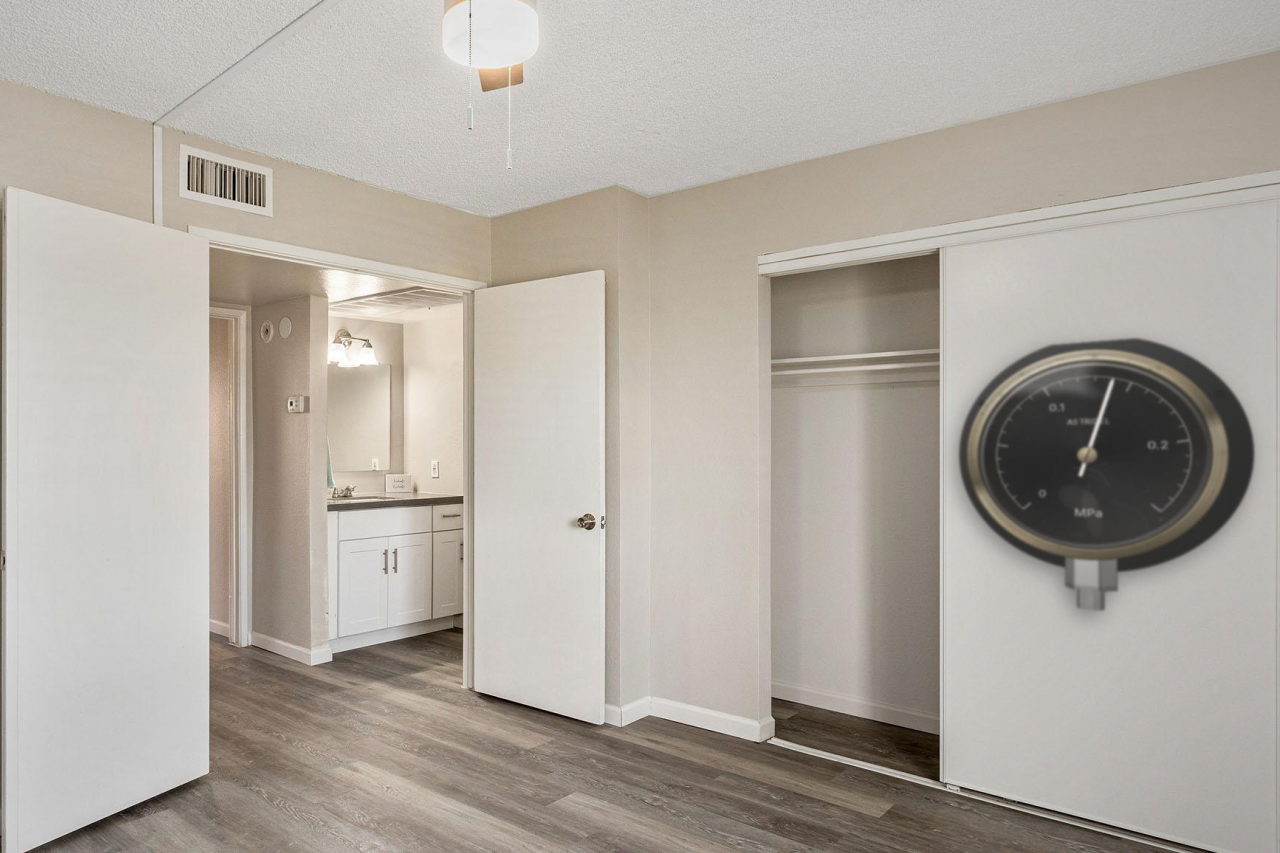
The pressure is 0.14 (MPa)
